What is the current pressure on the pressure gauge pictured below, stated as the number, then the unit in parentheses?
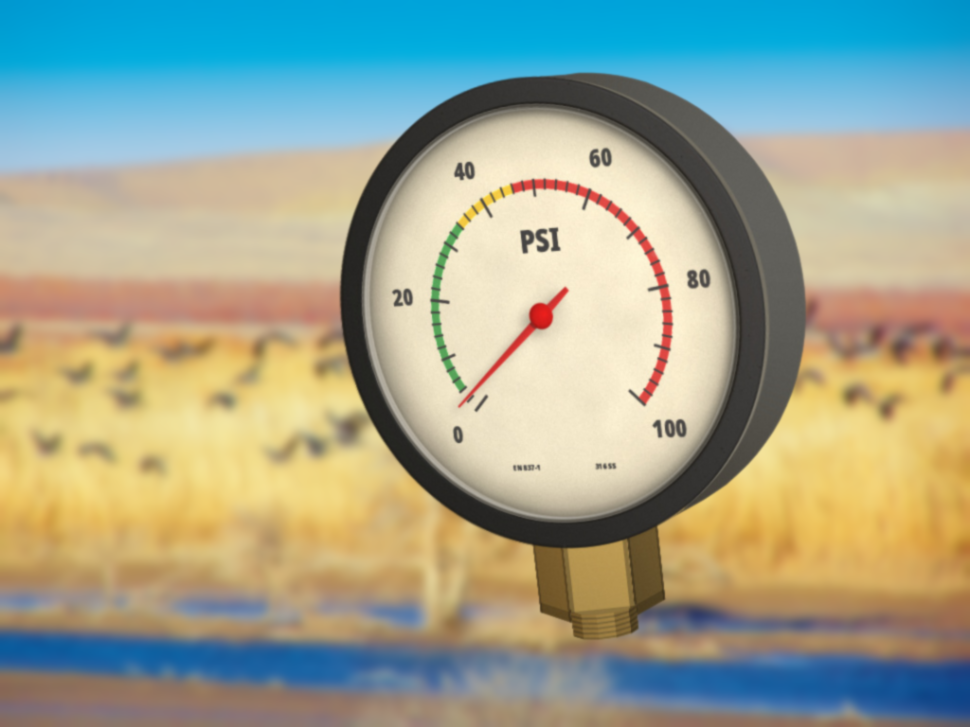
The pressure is 2 (psi)
